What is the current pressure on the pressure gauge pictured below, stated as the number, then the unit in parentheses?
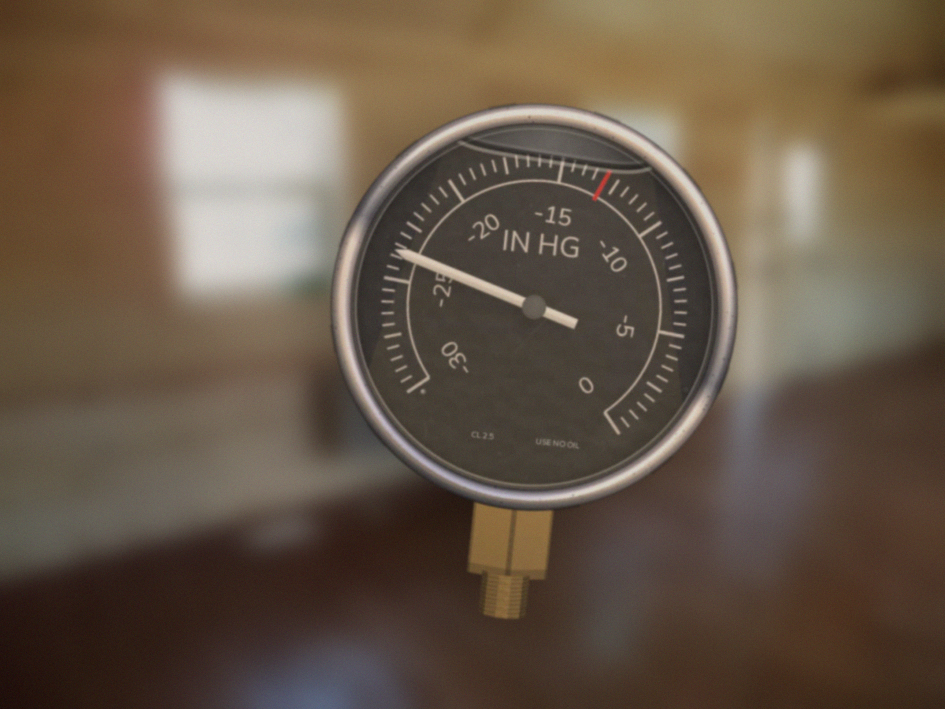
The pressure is -23.75 (inHg)
